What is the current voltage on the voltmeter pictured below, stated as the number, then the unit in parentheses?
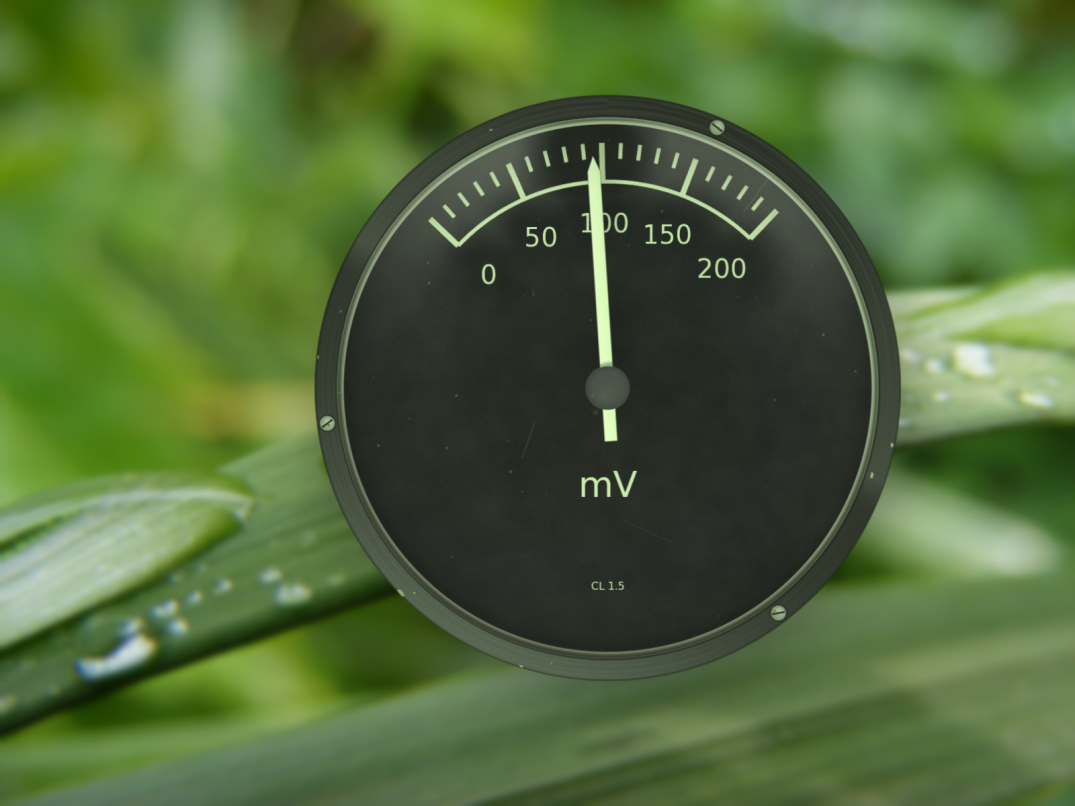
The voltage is 95 (mV)
